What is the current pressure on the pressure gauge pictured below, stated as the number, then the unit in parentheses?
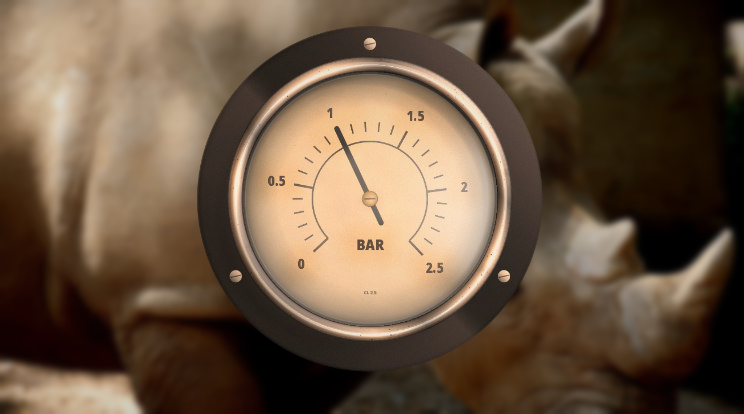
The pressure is 1 (bar)
